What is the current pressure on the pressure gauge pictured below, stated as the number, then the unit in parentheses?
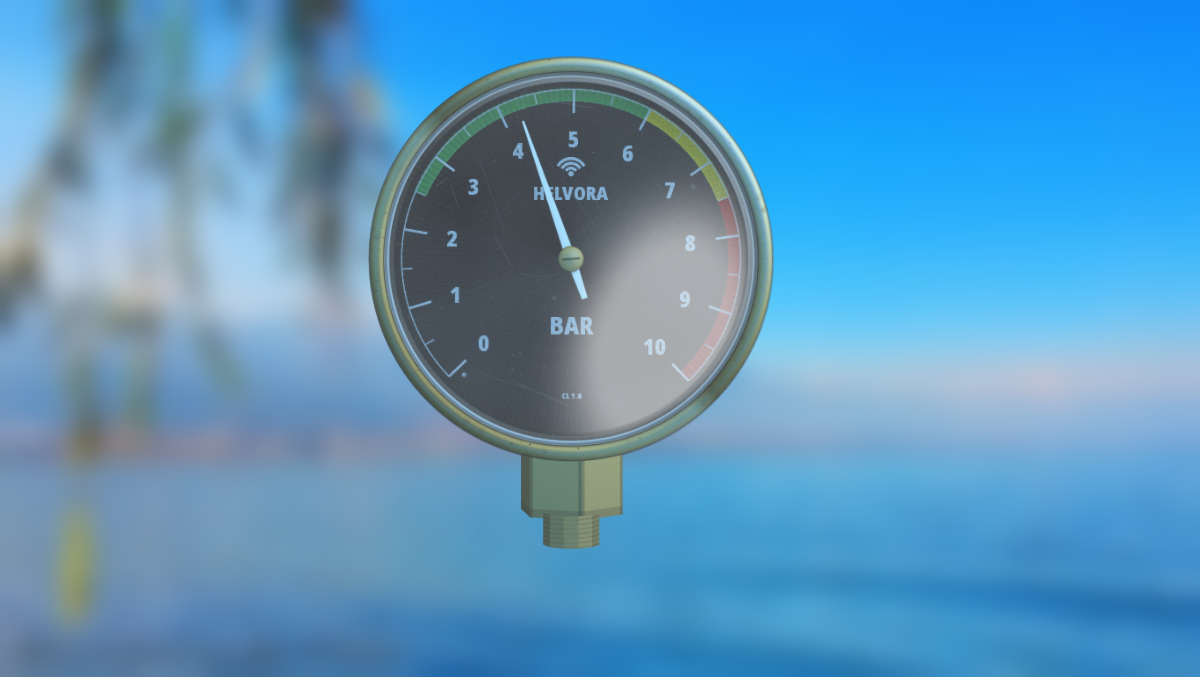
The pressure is 4.25 (bar)
